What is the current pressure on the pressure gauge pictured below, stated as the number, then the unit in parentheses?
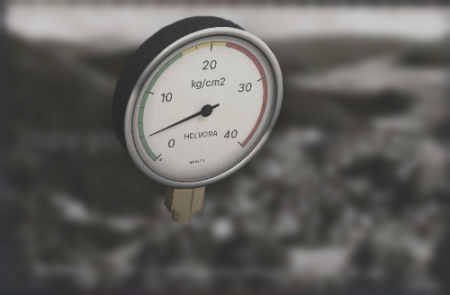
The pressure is 4 (kg/cm²)
